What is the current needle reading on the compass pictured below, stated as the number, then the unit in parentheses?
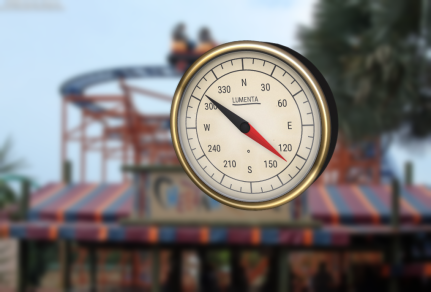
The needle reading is 130 (°)
